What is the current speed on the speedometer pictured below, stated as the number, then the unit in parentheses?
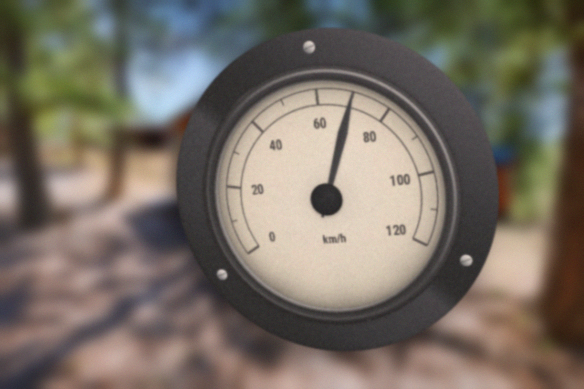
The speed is 70 (km/h)
